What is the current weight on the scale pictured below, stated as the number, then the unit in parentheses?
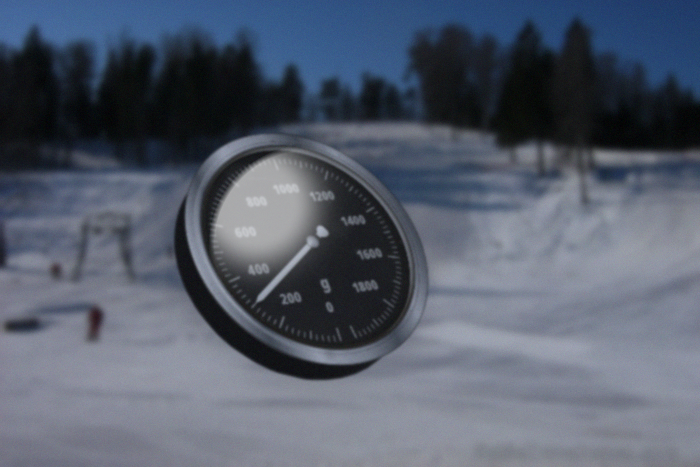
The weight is 300 (g)
